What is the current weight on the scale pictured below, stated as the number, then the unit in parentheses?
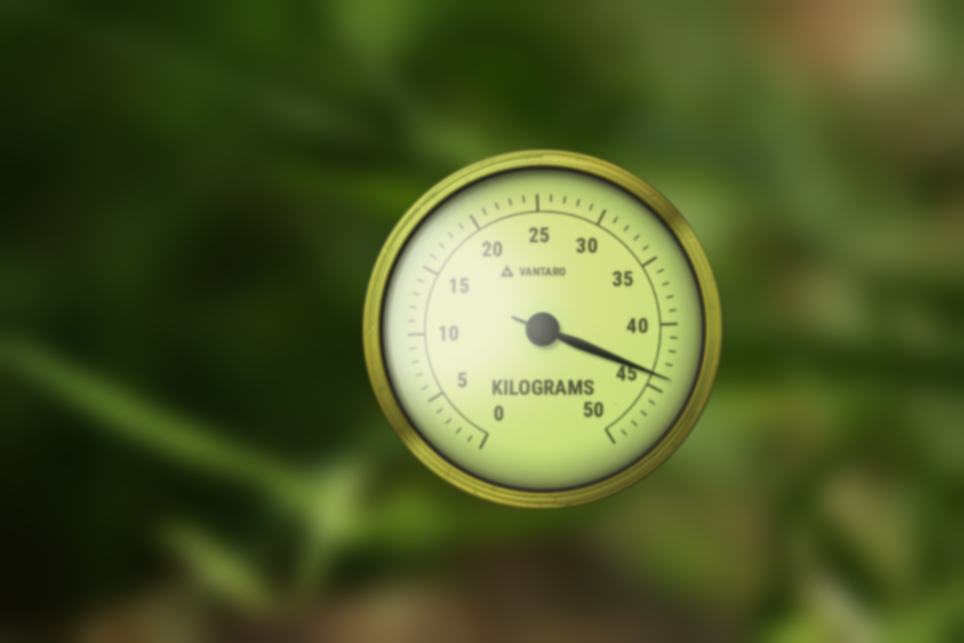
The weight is 44 (kg)
